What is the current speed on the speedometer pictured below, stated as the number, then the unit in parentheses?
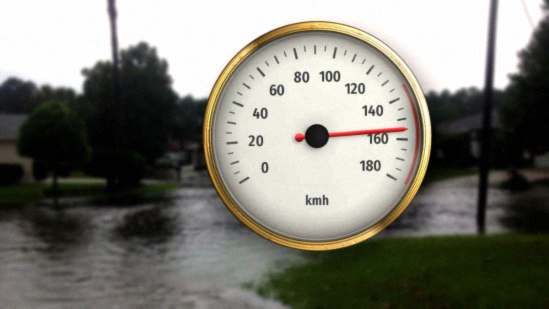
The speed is 155 (km/h)
